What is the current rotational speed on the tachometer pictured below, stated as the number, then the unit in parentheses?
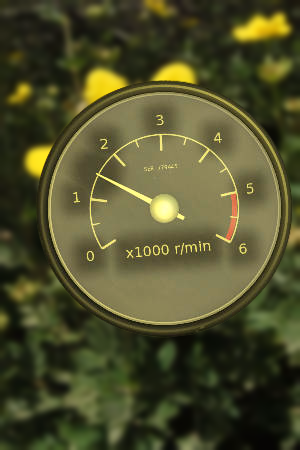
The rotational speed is 1500 (rpm)
